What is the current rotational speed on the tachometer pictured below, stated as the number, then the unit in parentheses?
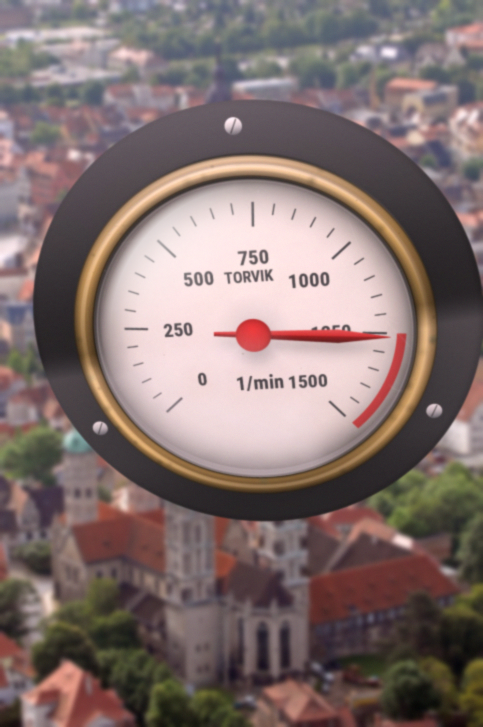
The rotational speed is 1250 (rpm)
